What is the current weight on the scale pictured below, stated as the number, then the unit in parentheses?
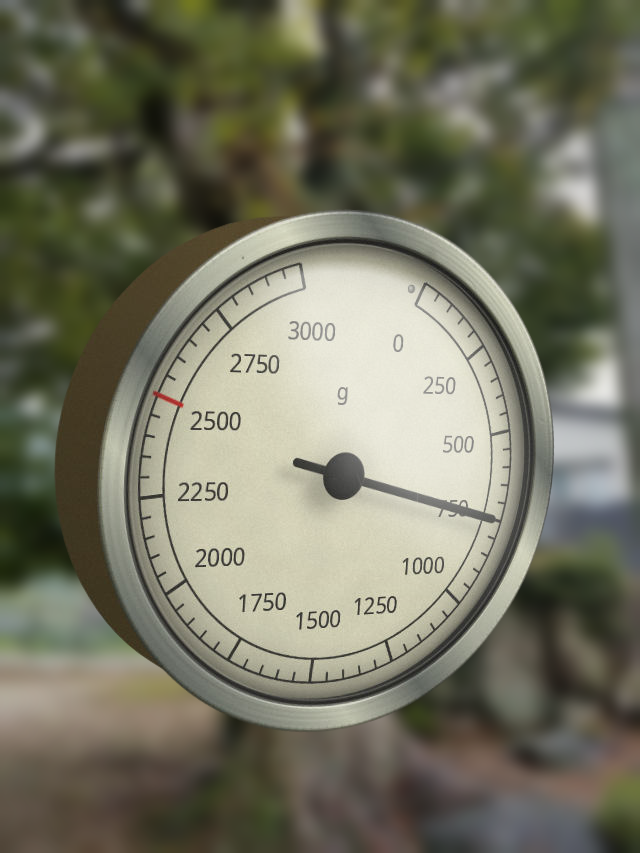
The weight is 750 (g)
